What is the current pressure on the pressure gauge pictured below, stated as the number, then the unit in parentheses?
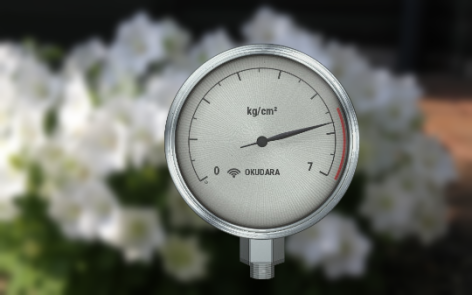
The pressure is 5.75 (kg/cm²)
